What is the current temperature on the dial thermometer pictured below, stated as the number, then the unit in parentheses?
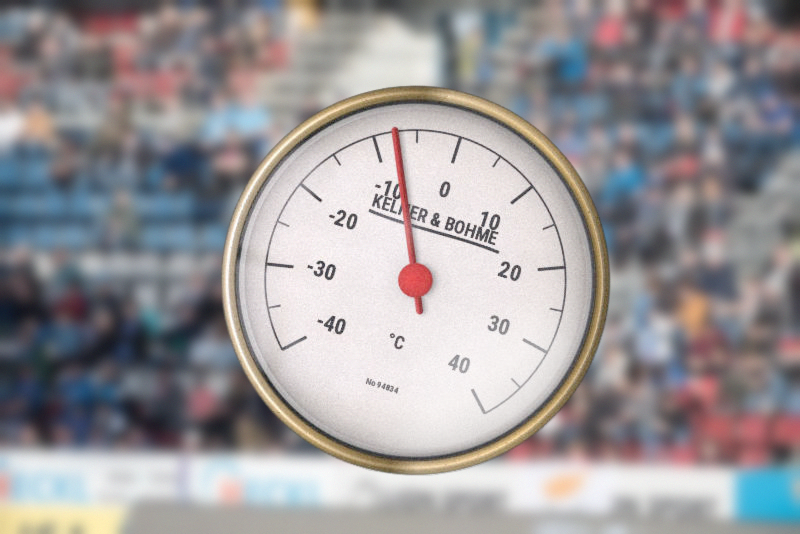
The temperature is -7.5 (°C)
